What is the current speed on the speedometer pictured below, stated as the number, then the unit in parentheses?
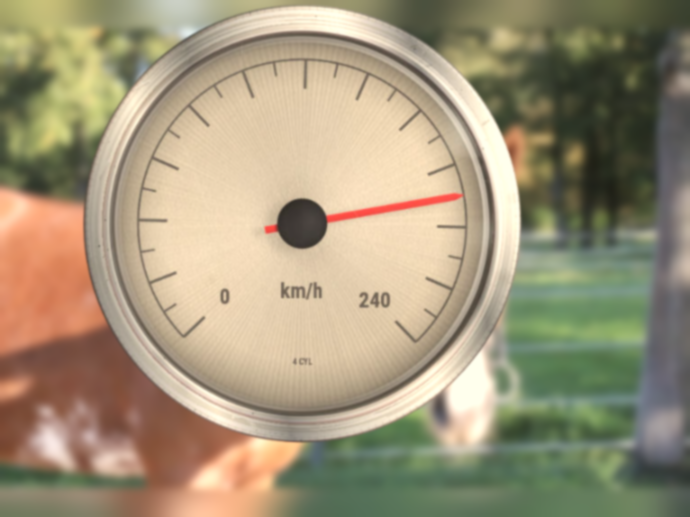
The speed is 190 (km/h)
